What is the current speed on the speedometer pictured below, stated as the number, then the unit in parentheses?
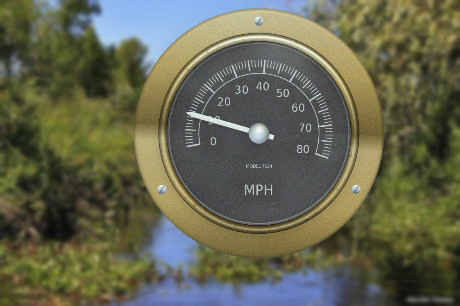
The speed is 10 (mph)
